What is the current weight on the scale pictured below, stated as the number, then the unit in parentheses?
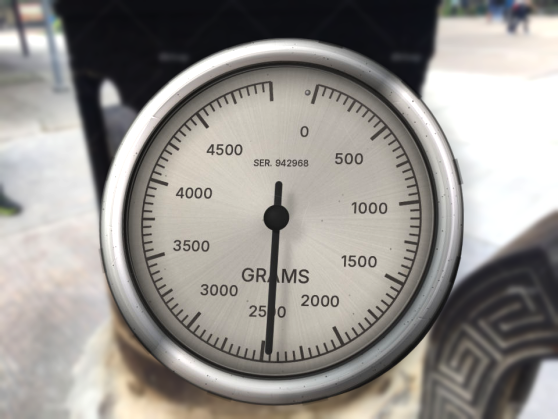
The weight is 2450 (g)
